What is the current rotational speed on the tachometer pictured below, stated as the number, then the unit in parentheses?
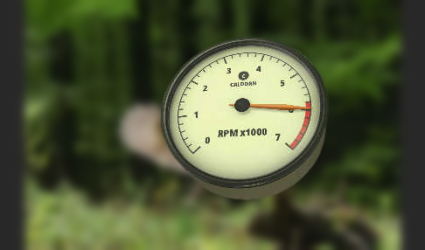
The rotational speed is 6000 (rpm)
